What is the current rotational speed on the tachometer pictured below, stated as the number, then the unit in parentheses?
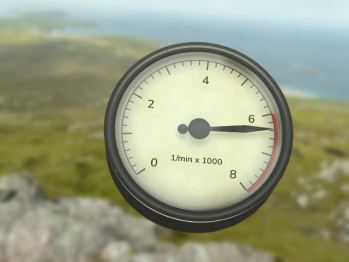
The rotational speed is 6400 (rpm)
